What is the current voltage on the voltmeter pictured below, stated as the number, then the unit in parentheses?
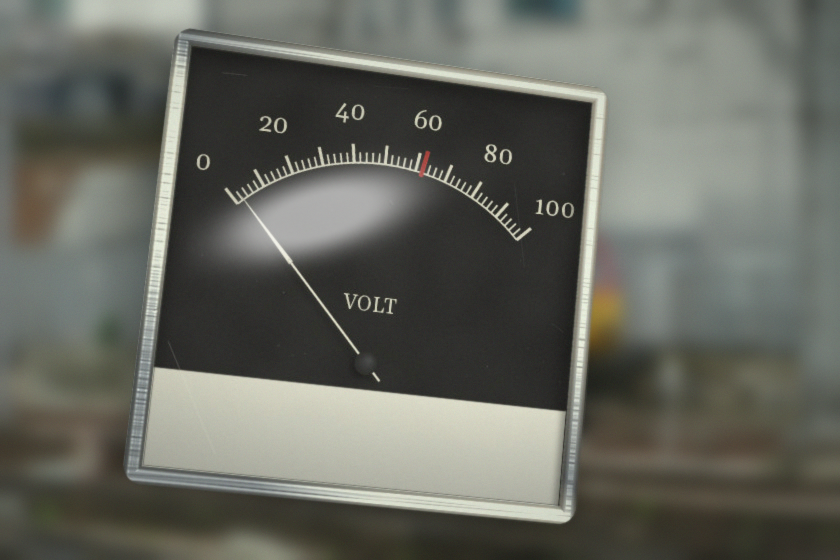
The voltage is 2 (V)
